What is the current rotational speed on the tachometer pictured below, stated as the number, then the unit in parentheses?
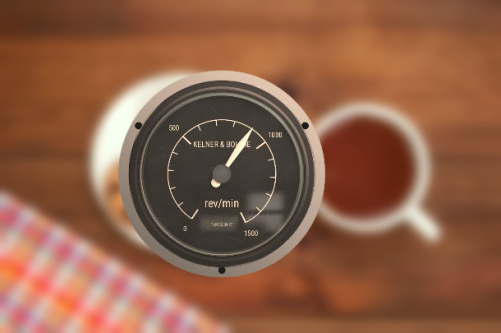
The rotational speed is 900 (rpm)
